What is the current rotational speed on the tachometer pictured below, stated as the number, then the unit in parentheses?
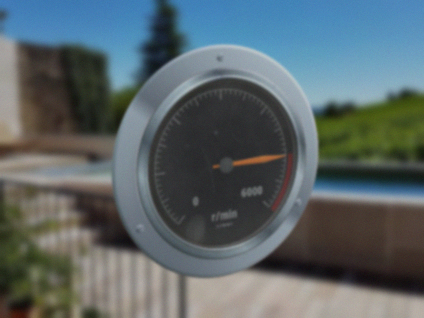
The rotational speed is 5000 (rpm)
